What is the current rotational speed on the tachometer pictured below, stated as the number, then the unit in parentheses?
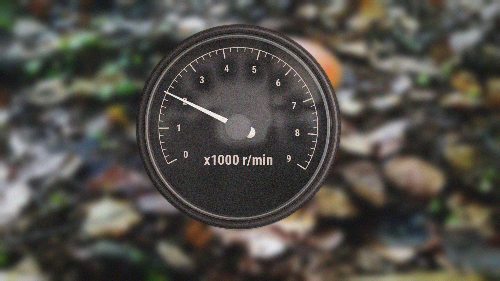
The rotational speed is 2000 (rpm)
